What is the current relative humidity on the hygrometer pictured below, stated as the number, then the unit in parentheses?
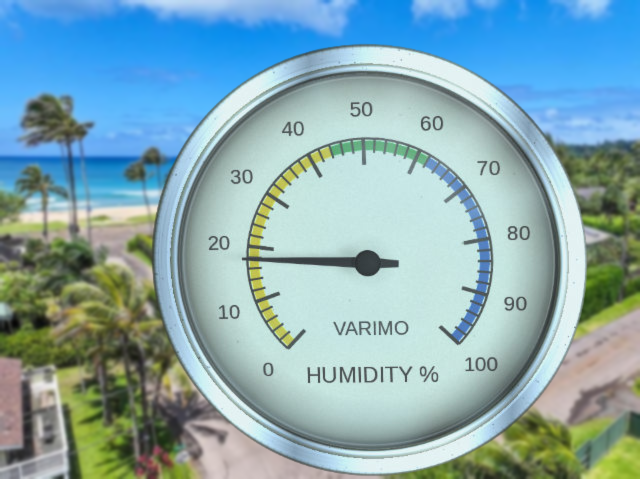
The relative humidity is 18 (%)
